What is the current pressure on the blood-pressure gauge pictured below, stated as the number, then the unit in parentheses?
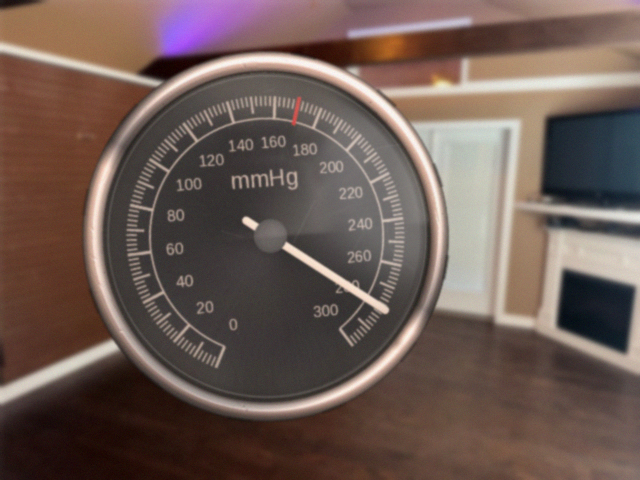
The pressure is 280 (mmHg)
